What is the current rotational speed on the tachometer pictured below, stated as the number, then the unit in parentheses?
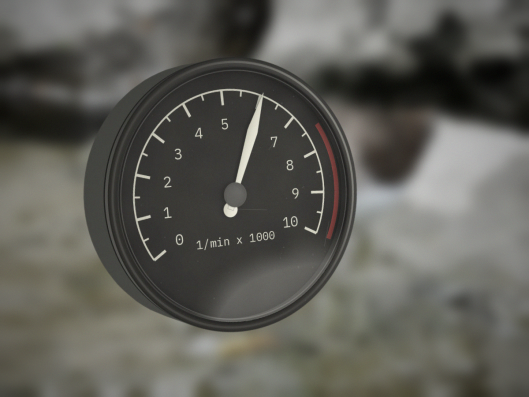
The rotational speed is 6000 (rpm)
